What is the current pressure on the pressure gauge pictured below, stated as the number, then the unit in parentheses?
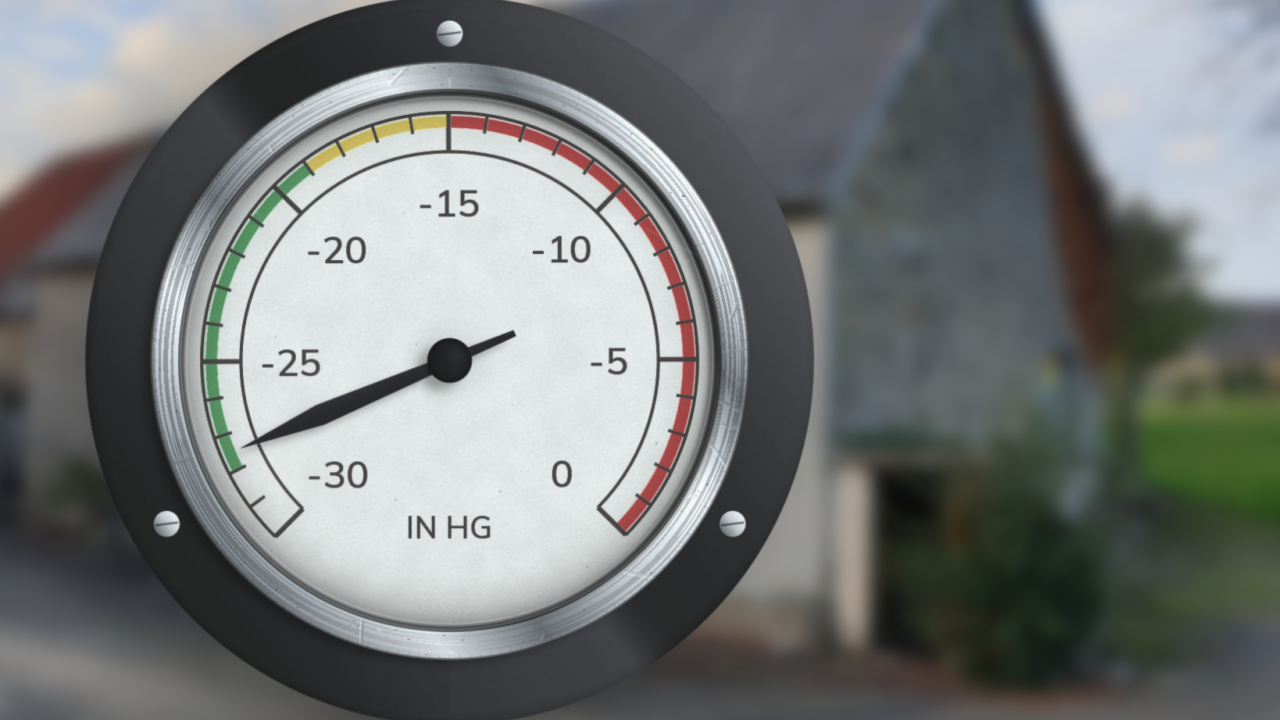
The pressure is -27.5 (inHg)
